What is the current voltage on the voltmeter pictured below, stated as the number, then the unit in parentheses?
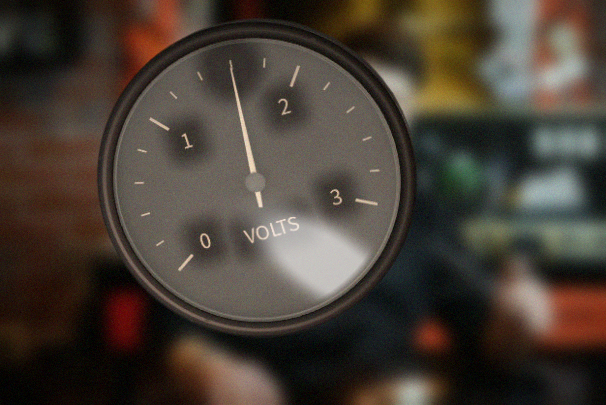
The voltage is 1.6 (V)
